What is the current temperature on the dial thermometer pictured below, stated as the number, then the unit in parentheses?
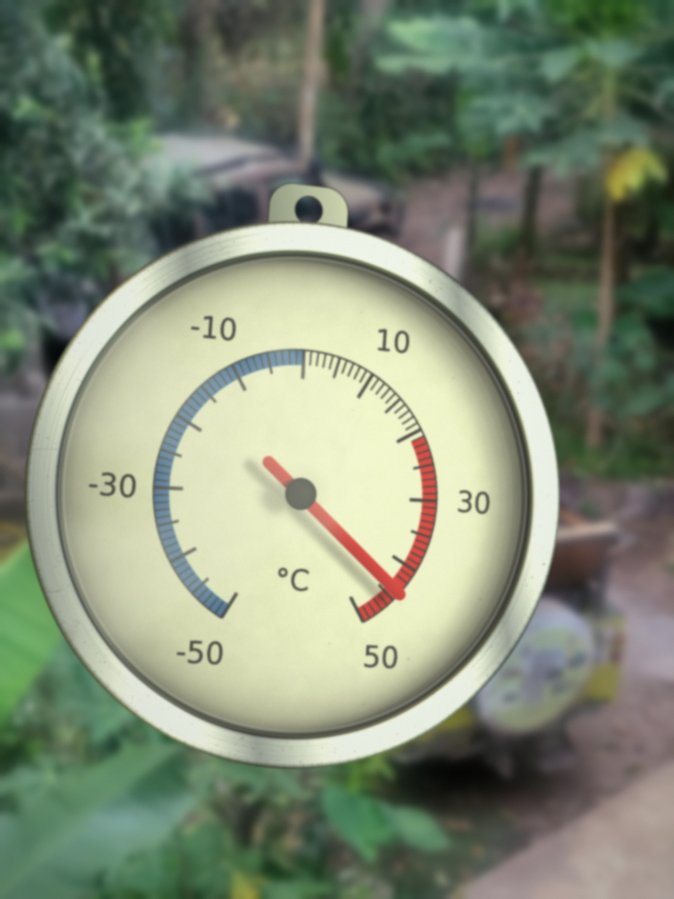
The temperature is 44 (°C)
